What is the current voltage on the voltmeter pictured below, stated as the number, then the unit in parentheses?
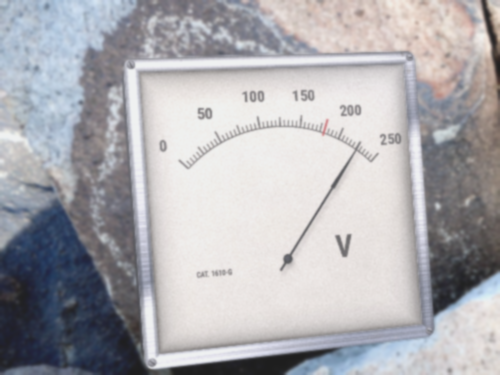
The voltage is 225 (V)
